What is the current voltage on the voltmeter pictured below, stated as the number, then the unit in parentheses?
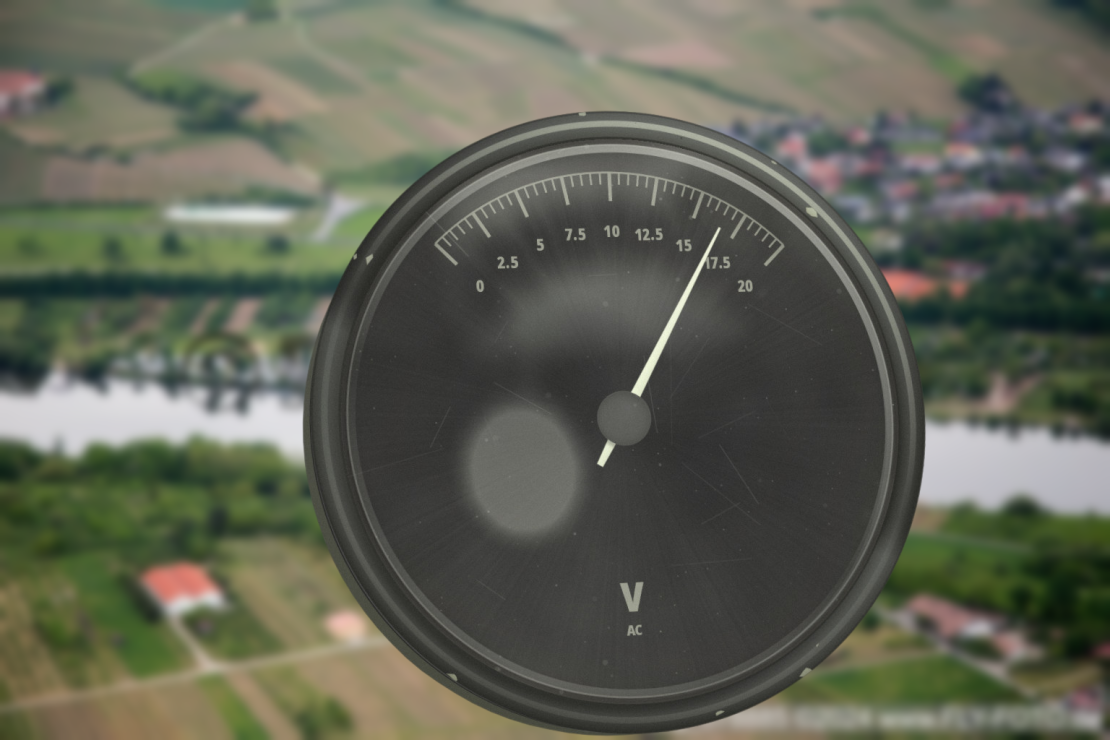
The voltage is 16.5 (V)
